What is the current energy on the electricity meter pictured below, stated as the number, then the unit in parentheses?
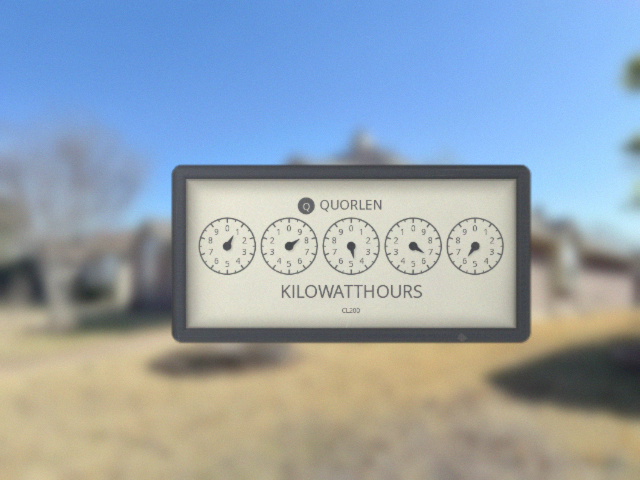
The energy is 8466 (kWh)
